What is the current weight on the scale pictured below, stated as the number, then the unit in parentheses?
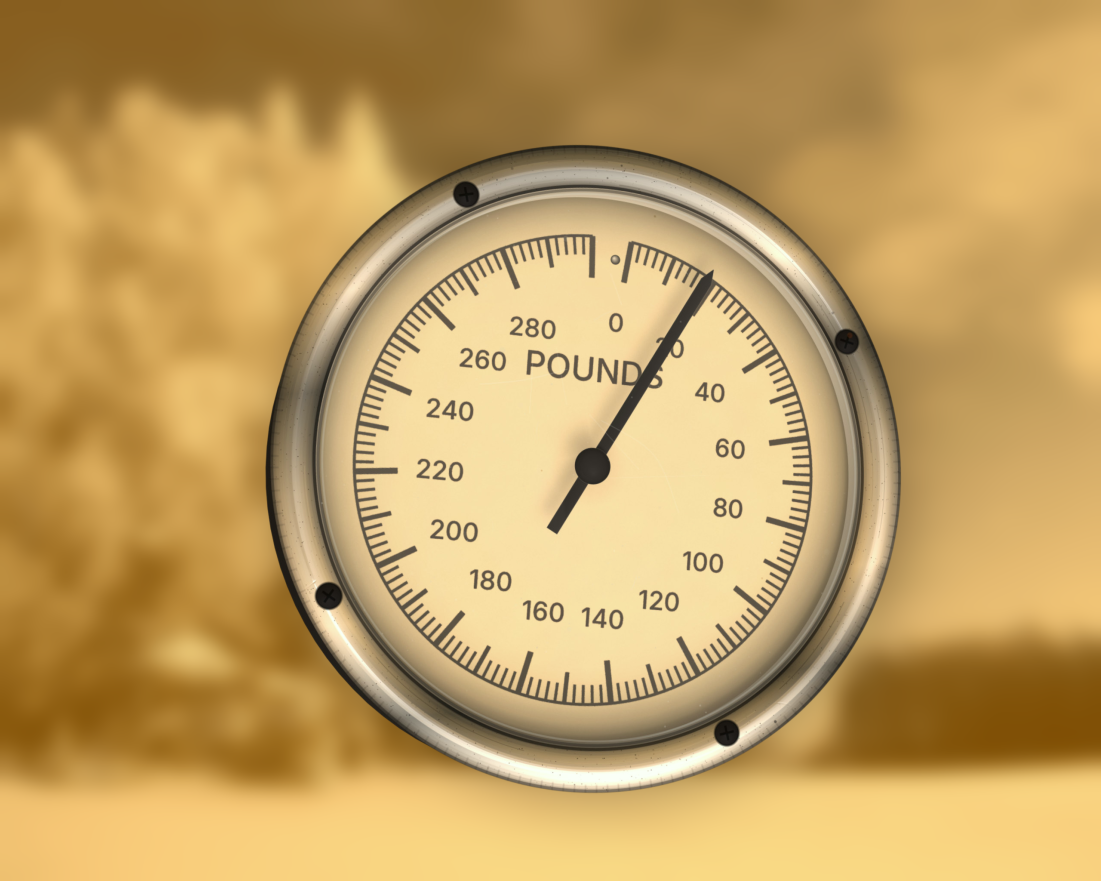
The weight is 18 (lb)
